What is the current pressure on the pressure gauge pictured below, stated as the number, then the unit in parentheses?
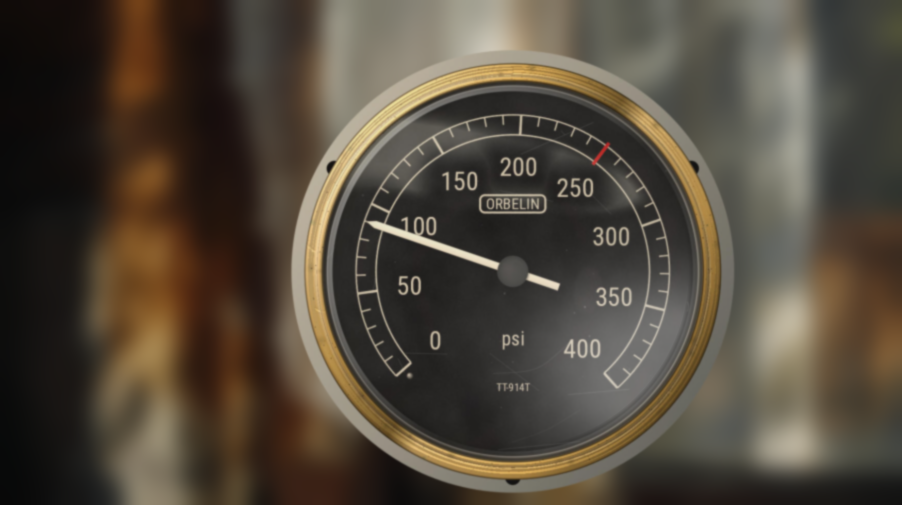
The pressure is 90 (psi)
